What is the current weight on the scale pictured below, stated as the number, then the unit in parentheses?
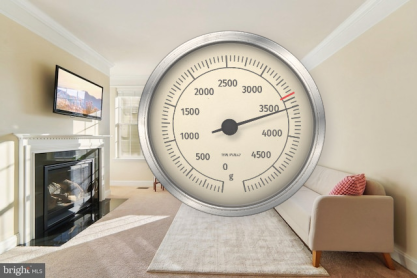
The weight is 3600 (g)
